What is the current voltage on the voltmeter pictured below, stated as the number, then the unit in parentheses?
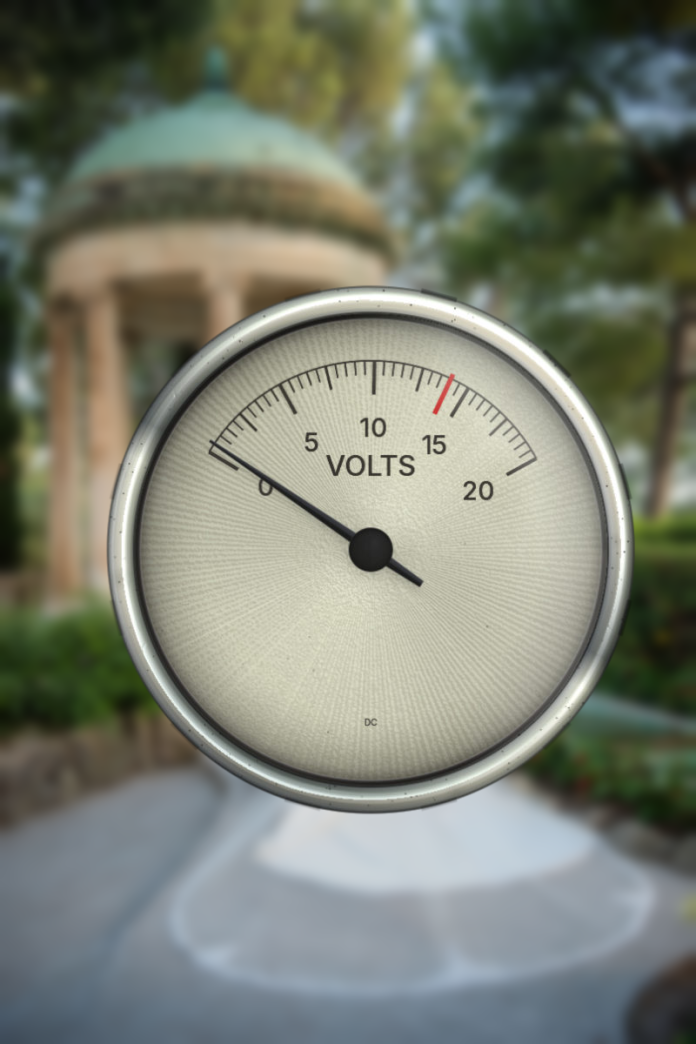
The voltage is 0.5 (V)
